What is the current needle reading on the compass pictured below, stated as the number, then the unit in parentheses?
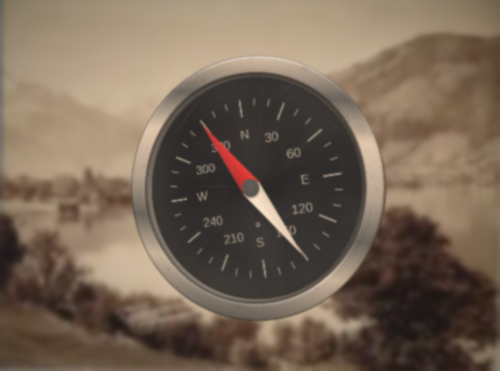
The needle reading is 330 (°)
